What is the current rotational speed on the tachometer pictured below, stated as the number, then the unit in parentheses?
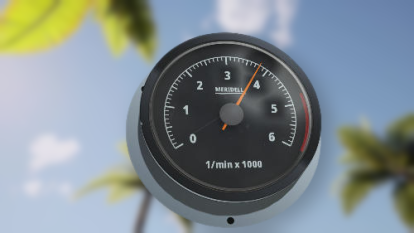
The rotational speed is 3800 (rpm)
